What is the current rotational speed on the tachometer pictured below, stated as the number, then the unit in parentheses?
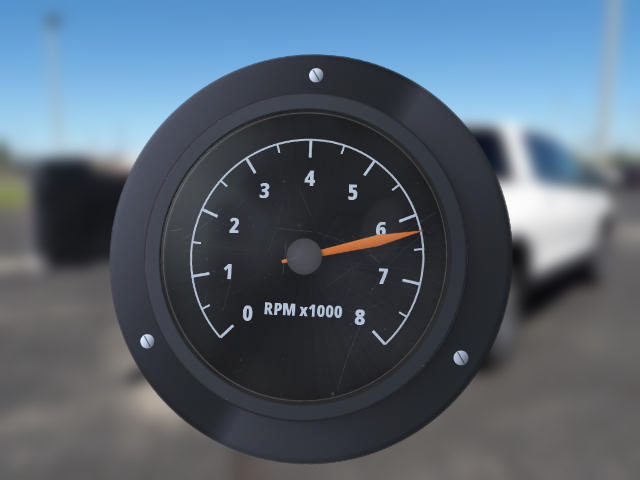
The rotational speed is 6250 (rpm)
